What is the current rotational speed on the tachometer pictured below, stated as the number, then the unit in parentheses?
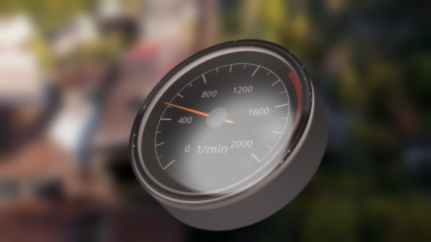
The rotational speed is 500 (rpm)
